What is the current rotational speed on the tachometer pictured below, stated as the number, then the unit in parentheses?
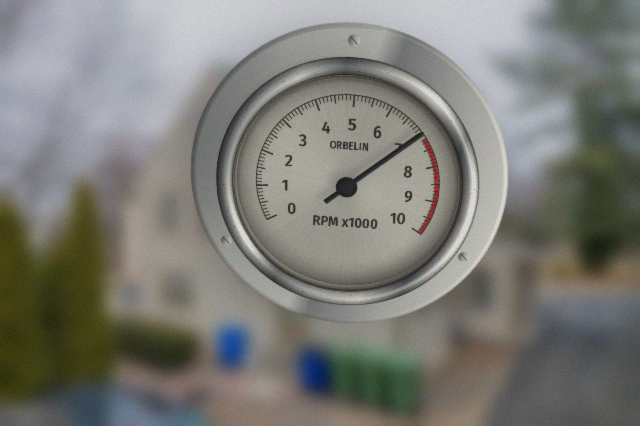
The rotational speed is 7000 (rpm)
